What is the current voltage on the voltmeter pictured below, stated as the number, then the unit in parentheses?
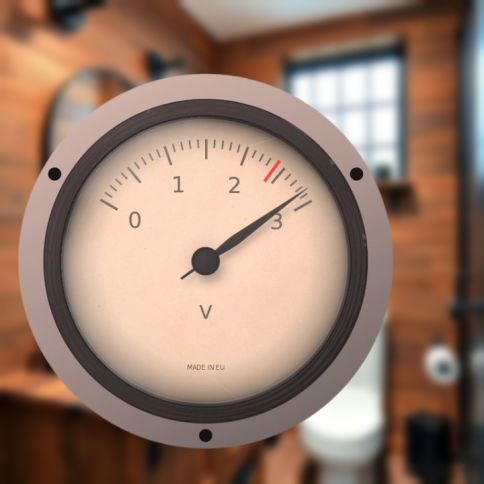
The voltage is 2.85 (V)
